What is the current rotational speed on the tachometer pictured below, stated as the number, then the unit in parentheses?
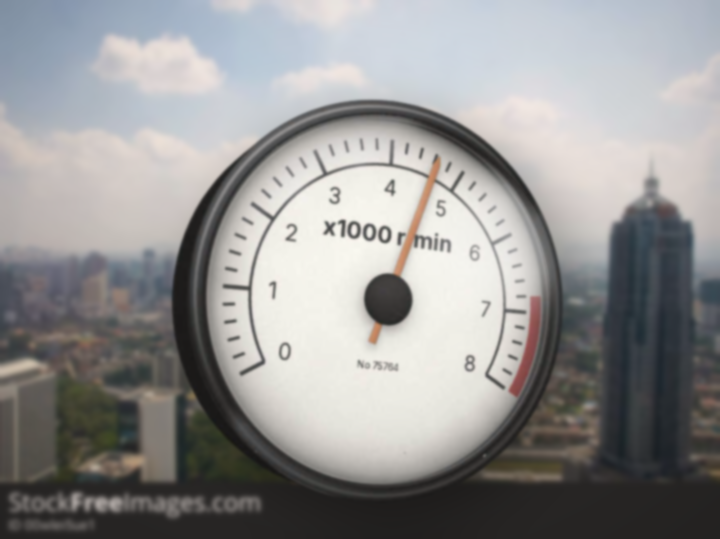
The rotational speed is 4600 (rpm)
